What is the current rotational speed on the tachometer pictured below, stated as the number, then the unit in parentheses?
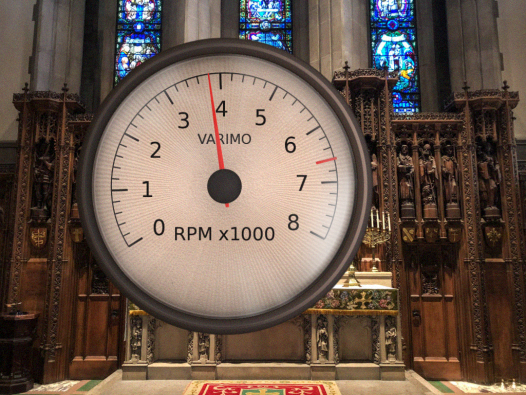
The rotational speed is 3800 (rpm)
